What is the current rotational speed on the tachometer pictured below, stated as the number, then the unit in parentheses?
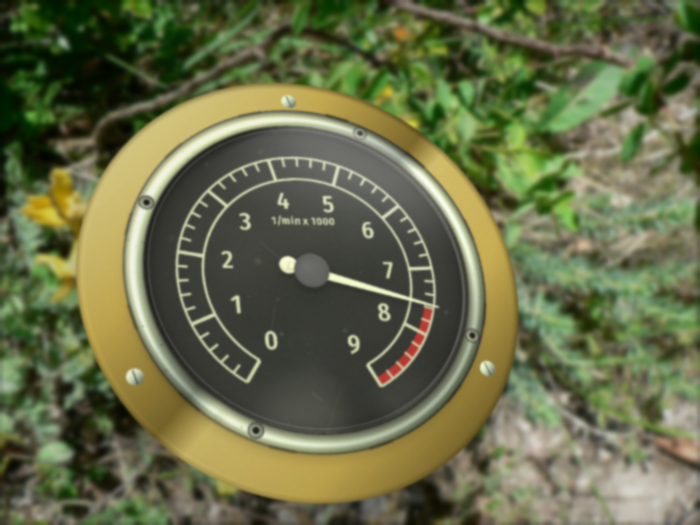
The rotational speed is 7600 (rpm)
